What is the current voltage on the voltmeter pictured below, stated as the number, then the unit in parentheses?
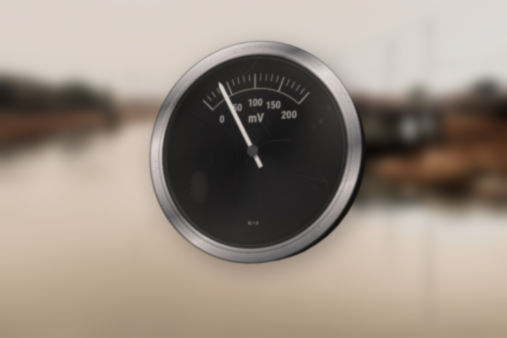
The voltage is 40 (mV)
